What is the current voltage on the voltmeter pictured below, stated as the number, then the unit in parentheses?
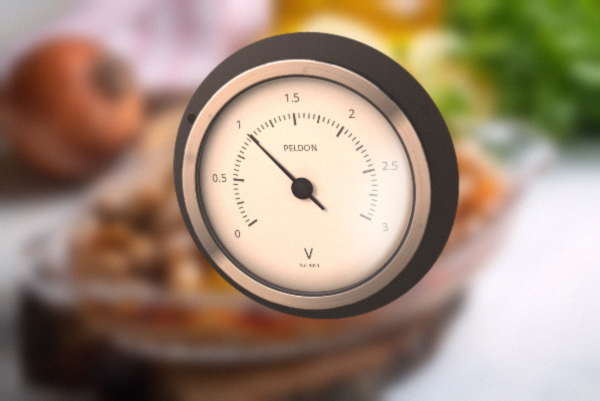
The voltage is 1 (V)
